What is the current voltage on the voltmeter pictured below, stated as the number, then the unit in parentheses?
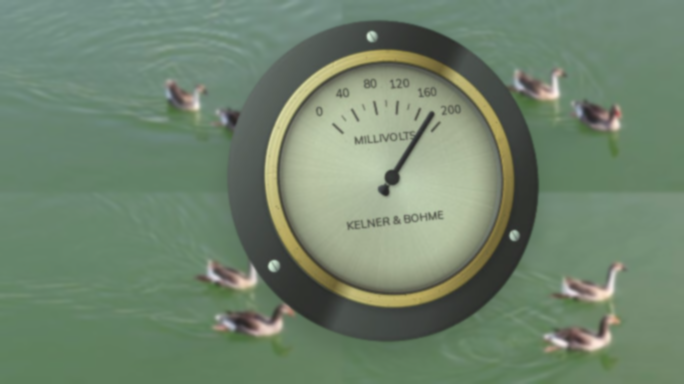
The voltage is 180 (mV)
